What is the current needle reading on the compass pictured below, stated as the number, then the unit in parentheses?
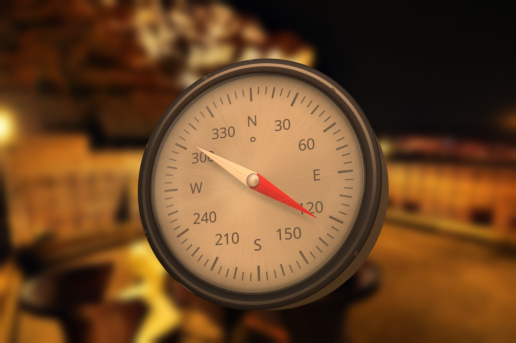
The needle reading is 125 (°)
